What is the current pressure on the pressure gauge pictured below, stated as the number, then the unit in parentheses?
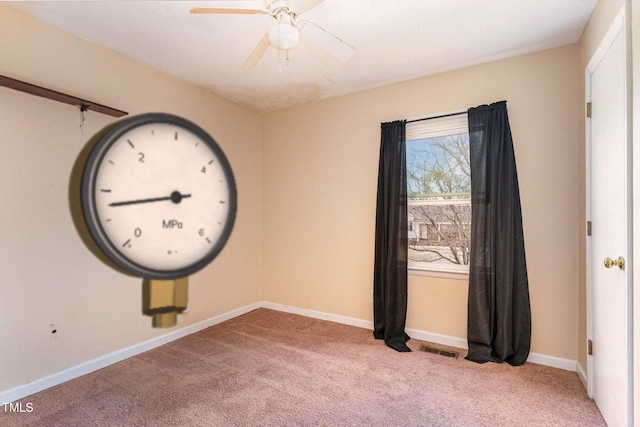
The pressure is 0.75 (MPa)
